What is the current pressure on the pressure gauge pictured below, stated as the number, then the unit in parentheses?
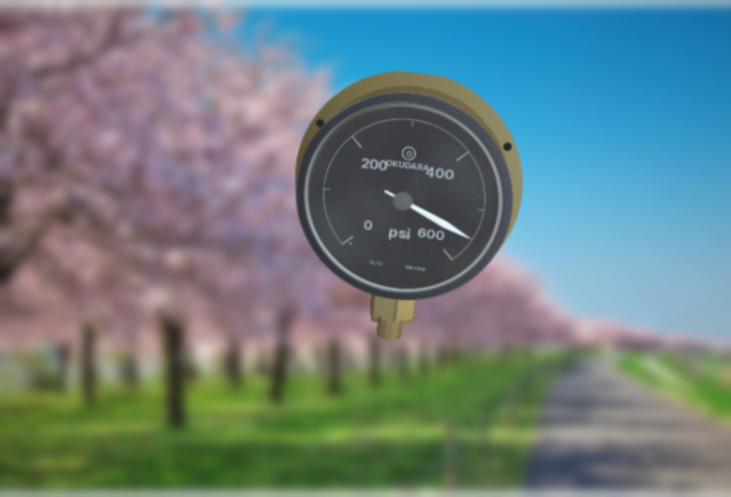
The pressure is 550 (psi)
